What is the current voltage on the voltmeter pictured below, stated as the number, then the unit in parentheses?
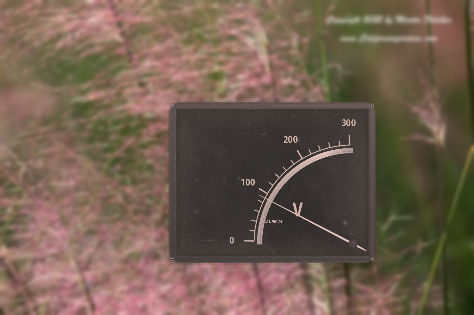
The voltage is 90 (V)
